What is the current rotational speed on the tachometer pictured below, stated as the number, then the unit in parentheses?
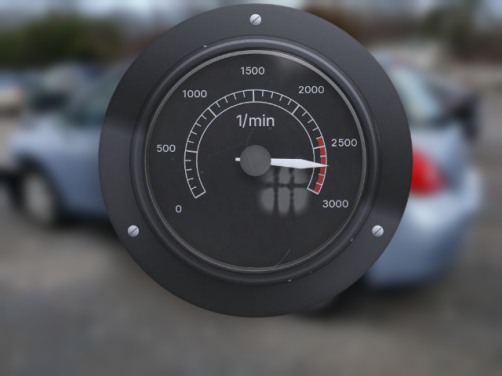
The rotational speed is 2700 (rpm)
